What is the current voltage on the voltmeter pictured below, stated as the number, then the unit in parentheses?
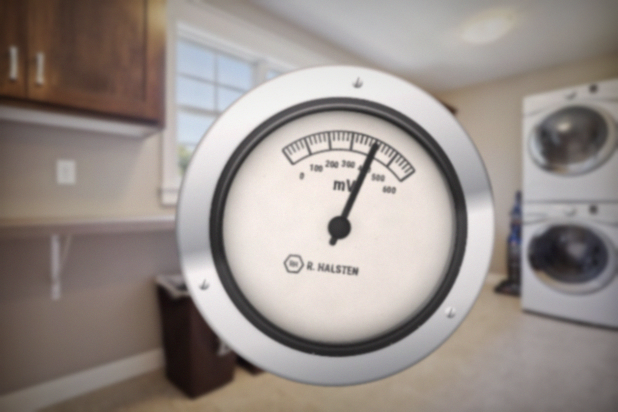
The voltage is 400 (mV)
